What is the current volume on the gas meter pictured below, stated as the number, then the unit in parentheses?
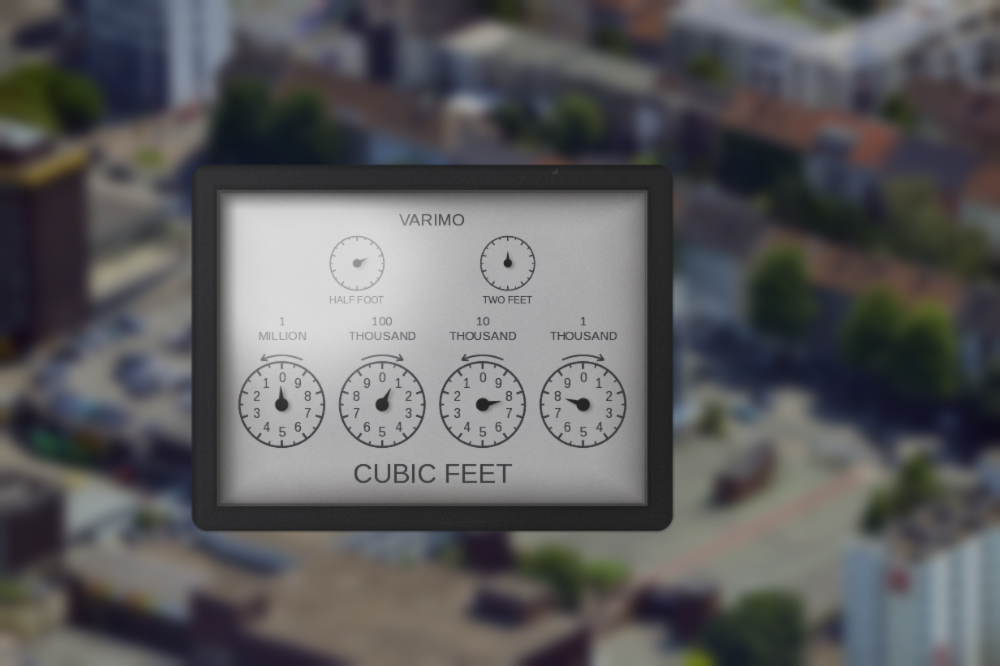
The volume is 7800 (ft³)
